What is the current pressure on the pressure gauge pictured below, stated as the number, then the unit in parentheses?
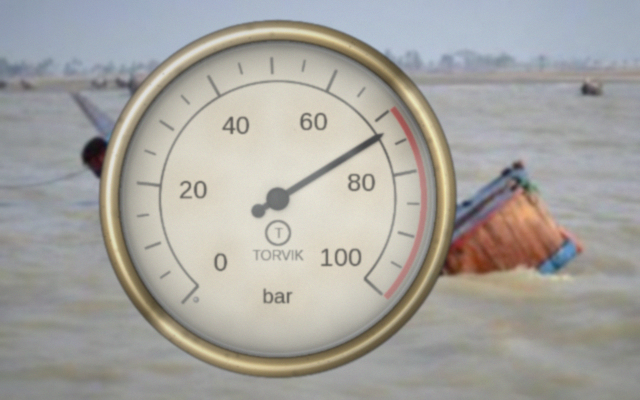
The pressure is 72.5 (bar)
